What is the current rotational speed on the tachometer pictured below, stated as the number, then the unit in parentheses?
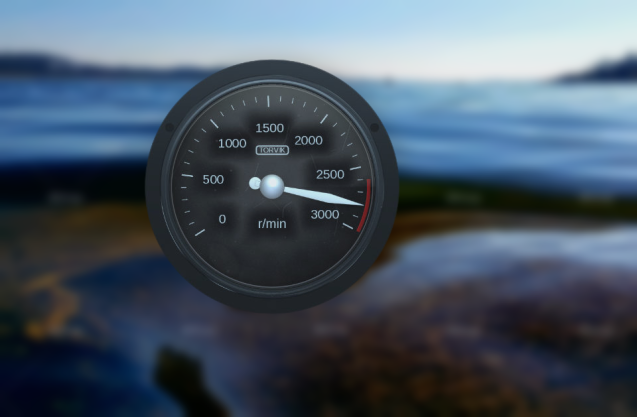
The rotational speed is 2800 (rpm)
